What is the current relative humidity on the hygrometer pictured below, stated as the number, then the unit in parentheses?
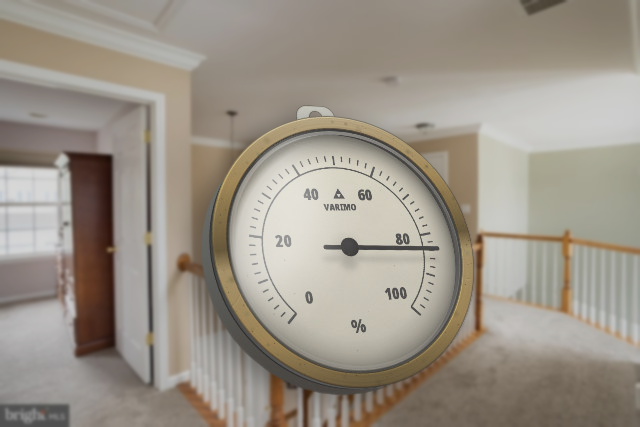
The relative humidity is 84 (%)
